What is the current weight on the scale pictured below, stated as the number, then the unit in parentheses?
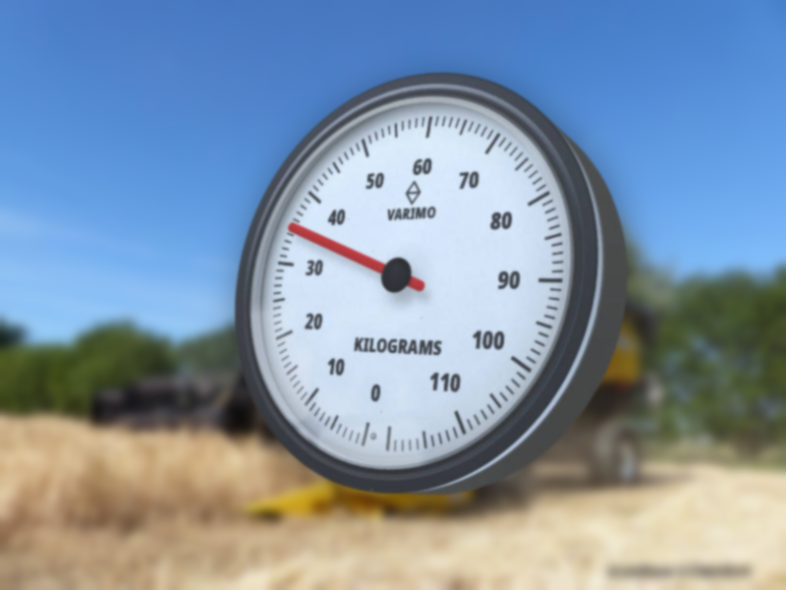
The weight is 35 (kg)
